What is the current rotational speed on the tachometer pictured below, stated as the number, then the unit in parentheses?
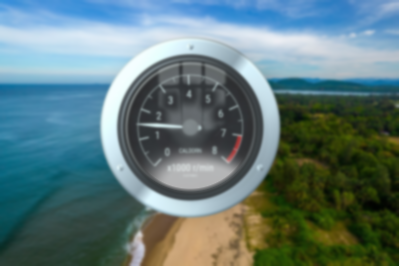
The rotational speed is 1500 (rpm)
